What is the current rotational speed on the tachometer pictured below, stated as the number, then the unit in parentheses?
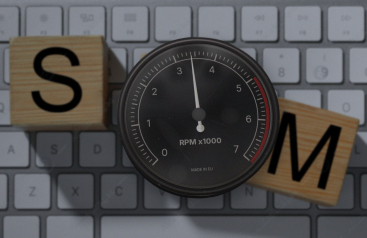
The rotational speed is 3400 (rpm)
